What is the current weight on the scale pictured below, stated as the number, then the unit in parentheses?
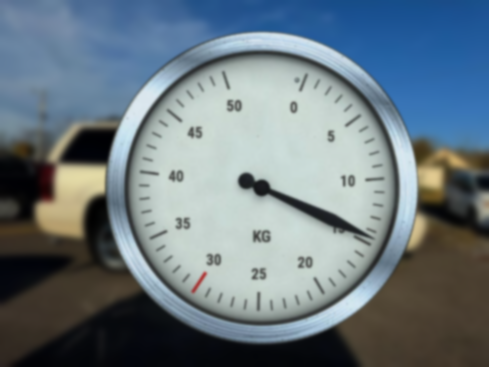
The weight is 14.5 (kg)
